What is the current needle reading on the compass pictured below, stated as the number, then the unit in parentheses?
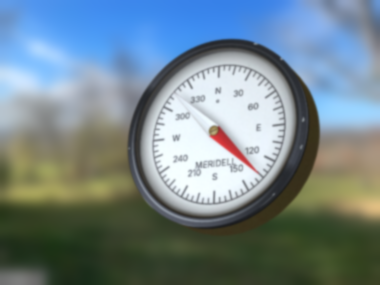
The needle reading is 135 (°)
